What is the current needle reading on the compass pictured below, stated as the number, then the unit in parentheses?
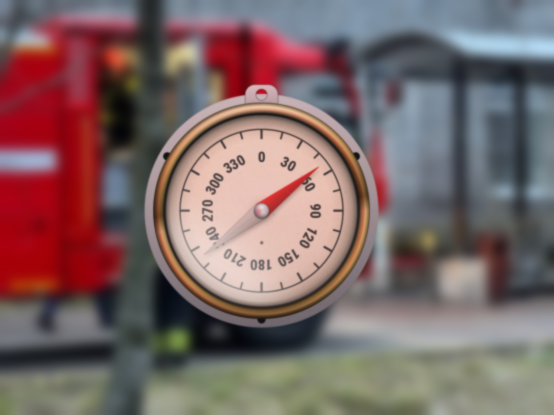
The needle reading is 52.5 (°)
